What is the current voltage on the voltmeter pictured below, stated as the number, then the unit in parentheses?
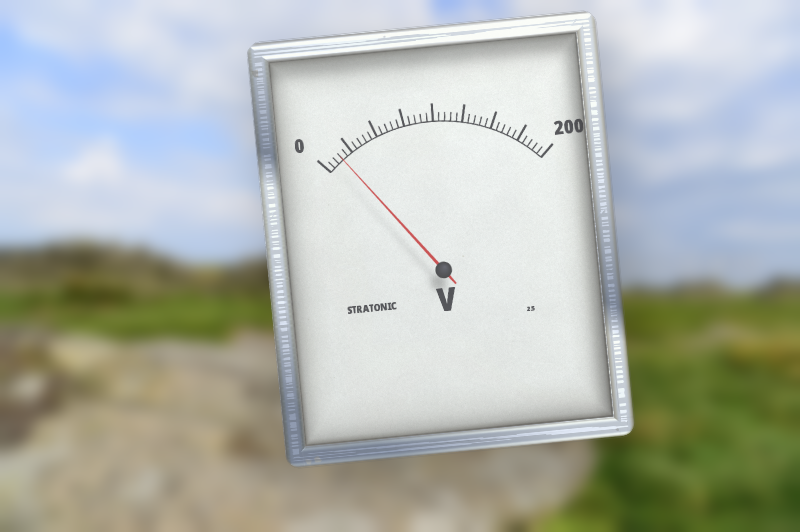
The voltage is 15 (V)
